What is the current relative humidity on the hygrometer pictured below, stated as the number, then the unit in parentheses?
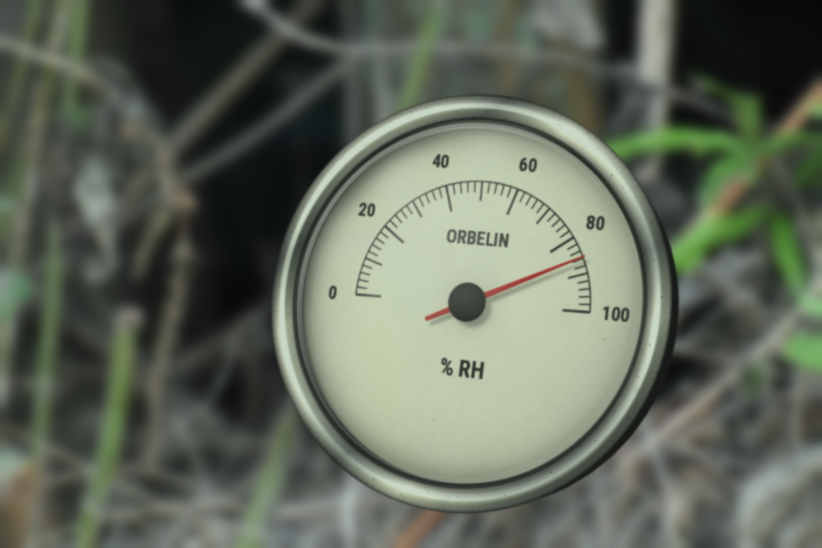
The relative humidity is 86 (%)
